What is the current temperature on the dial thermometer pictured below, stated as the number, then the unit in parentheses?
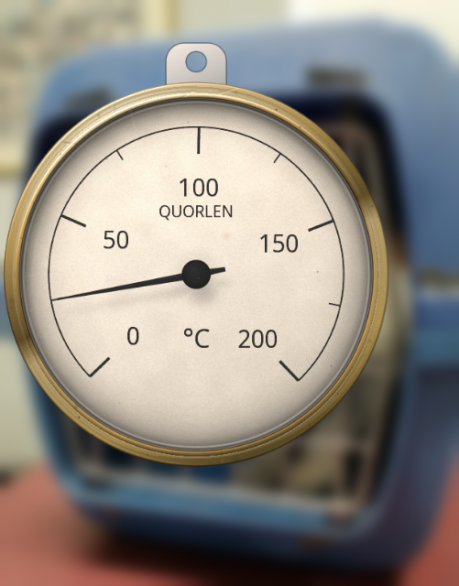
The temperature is 25 (°C)
